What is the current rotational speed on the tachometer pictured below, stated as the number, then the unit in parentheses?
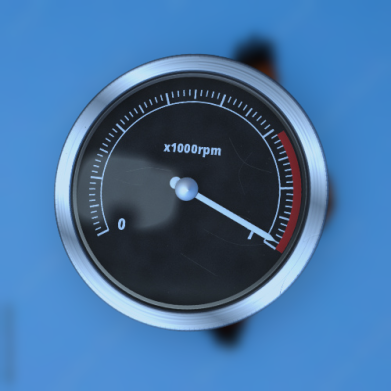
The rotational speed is 6900 (rpm)
